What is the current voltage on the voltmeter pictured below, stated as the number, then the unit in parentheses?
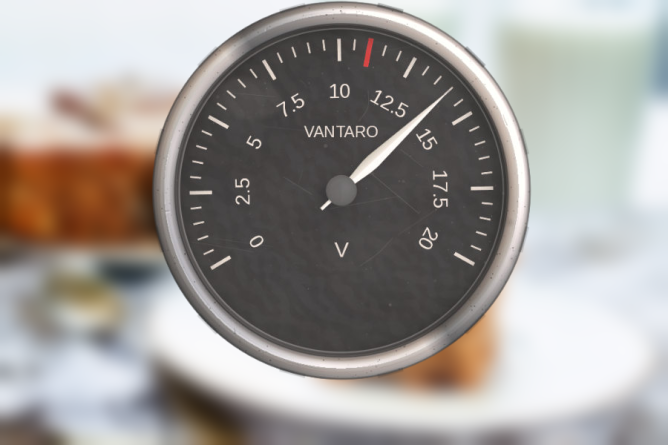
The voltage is 14 (V)
